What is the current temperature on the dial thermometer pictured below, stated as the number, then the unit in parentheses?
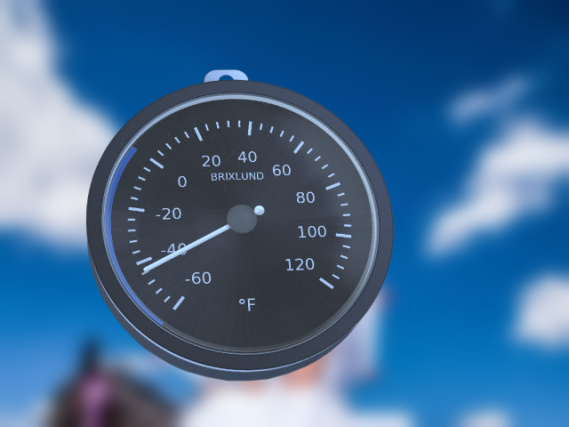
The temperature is -44 (°F)
